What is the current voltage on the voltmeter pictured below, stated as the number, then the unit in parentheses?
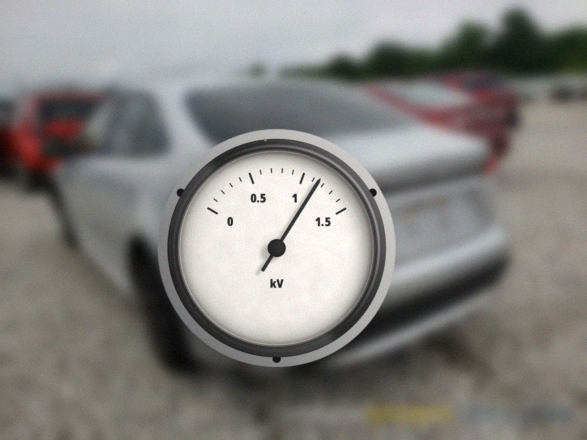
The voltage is 1.15 (kV)
